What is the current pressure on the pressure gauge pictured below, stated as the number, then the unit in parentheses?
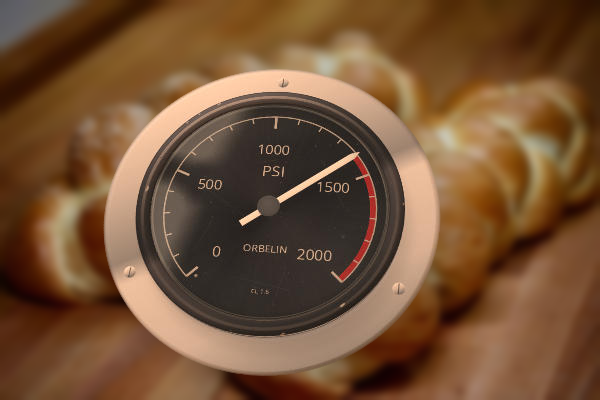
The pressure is 1400 (psi)
